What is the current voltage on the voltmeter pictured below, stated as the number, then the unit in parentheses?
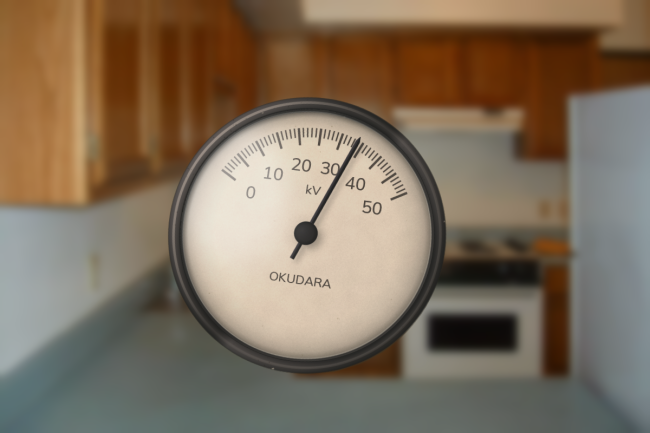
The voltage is 34 (kV)
